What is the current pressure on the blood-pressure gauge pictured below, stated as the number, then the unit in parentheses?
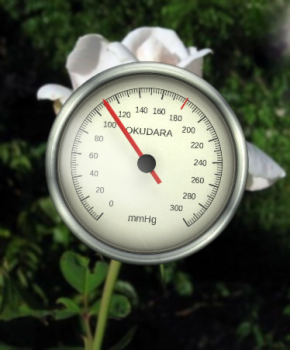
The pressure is 110 (mmHg)
